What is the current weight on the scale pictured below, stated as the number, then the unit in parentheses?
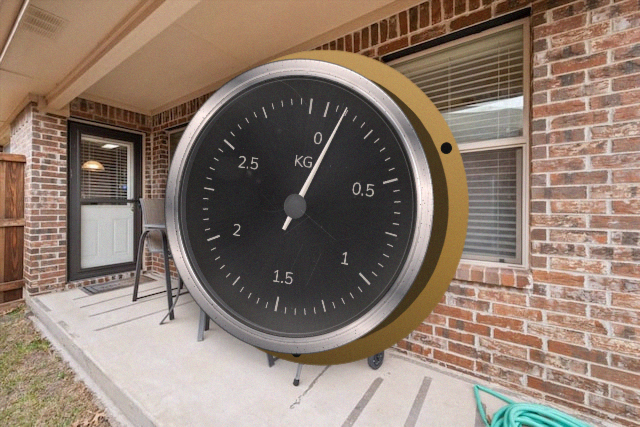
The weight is 0.1 (kg)
